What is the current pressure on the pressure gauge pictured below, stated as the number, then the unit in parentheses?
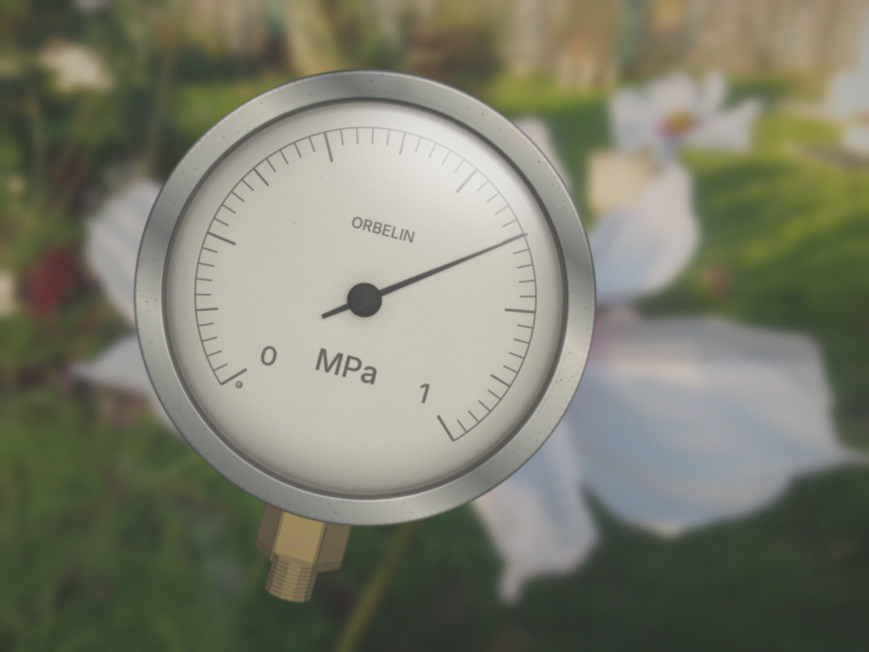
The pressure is 0.7 (MPa)
